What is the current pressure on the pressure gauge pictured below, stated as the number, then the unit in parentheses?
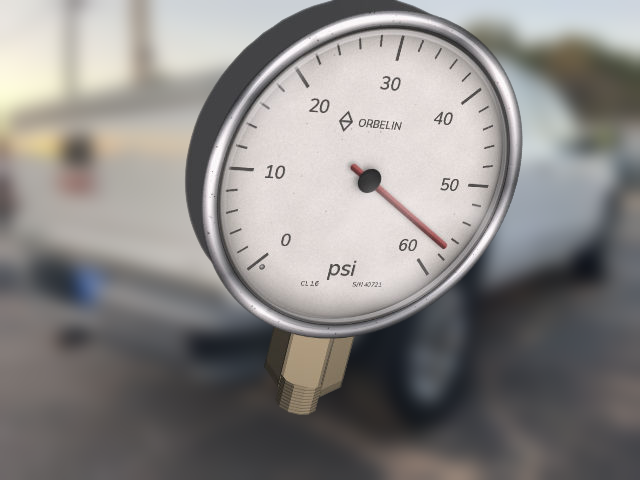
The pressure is 57 (psi)
